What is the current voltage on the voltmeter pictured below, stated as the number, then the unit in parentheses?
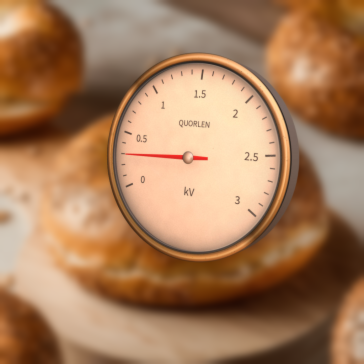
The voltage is 0.3 (kV)
